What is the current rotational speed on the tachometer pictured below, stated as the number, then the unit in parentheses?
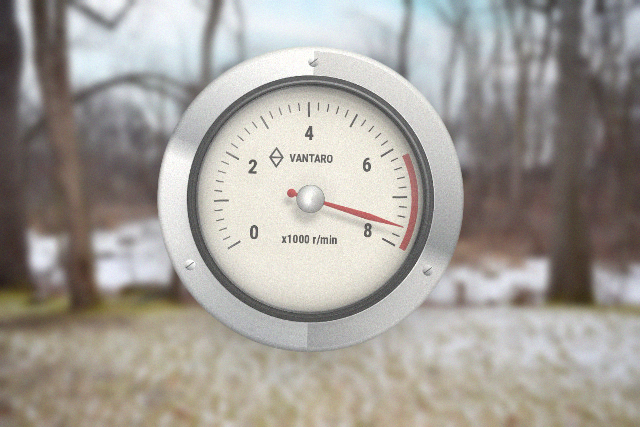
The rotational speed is 7600 (rpm)
